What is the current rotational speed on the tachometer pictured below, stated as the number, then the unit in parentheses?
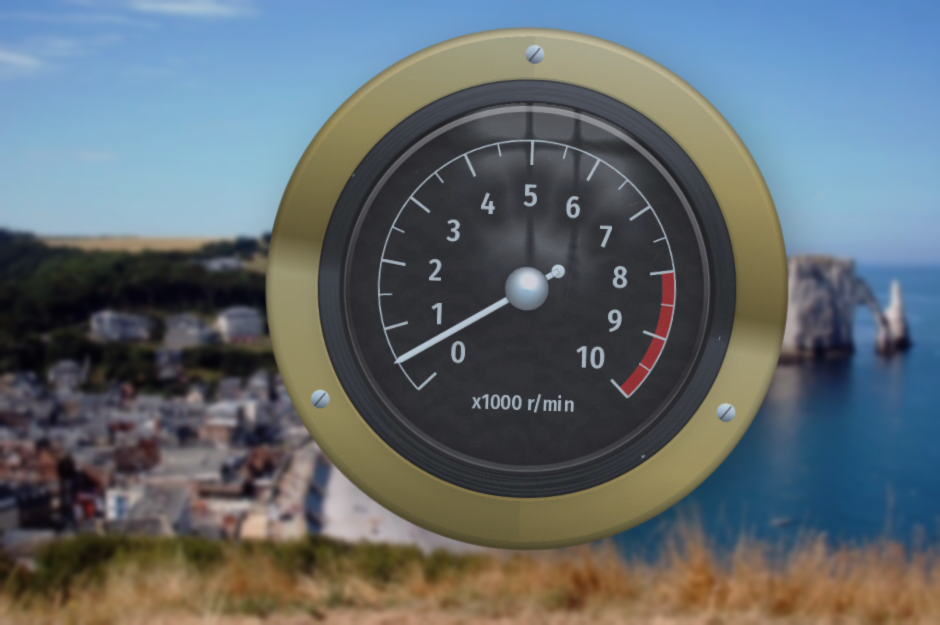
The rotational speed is 500 (rpm)
